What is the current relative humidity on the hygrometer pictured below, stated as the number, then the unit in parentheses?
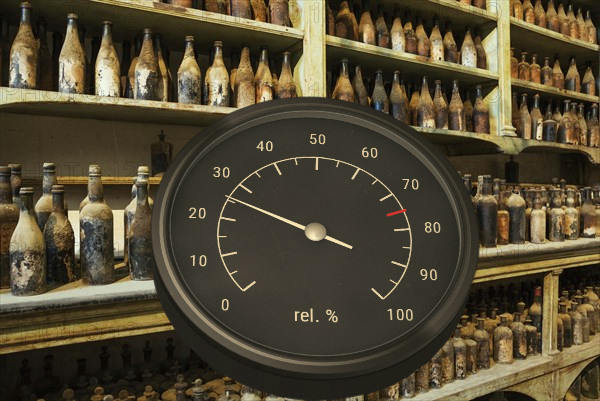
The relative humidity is 25 (%)
